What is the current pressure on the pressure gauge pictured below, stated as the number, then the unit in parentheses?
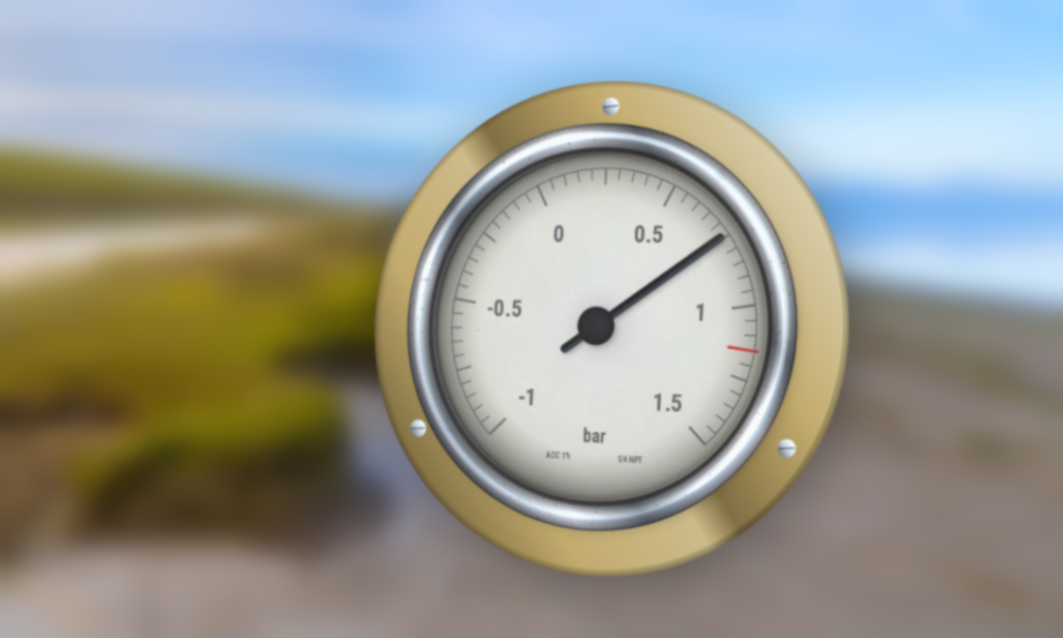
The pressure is 0.75 (bar)
